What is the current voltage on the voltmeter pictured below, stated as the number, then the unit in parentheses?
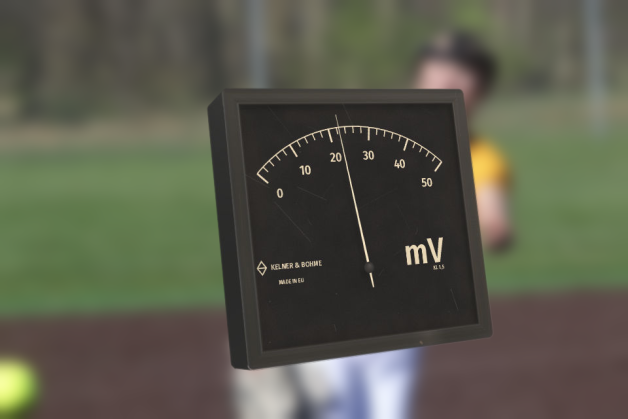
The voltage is 22 (mV)
